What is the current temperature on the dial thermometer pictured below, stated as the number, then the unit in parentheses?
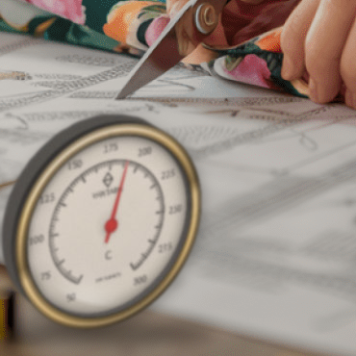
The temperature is 187.5 (°C)
